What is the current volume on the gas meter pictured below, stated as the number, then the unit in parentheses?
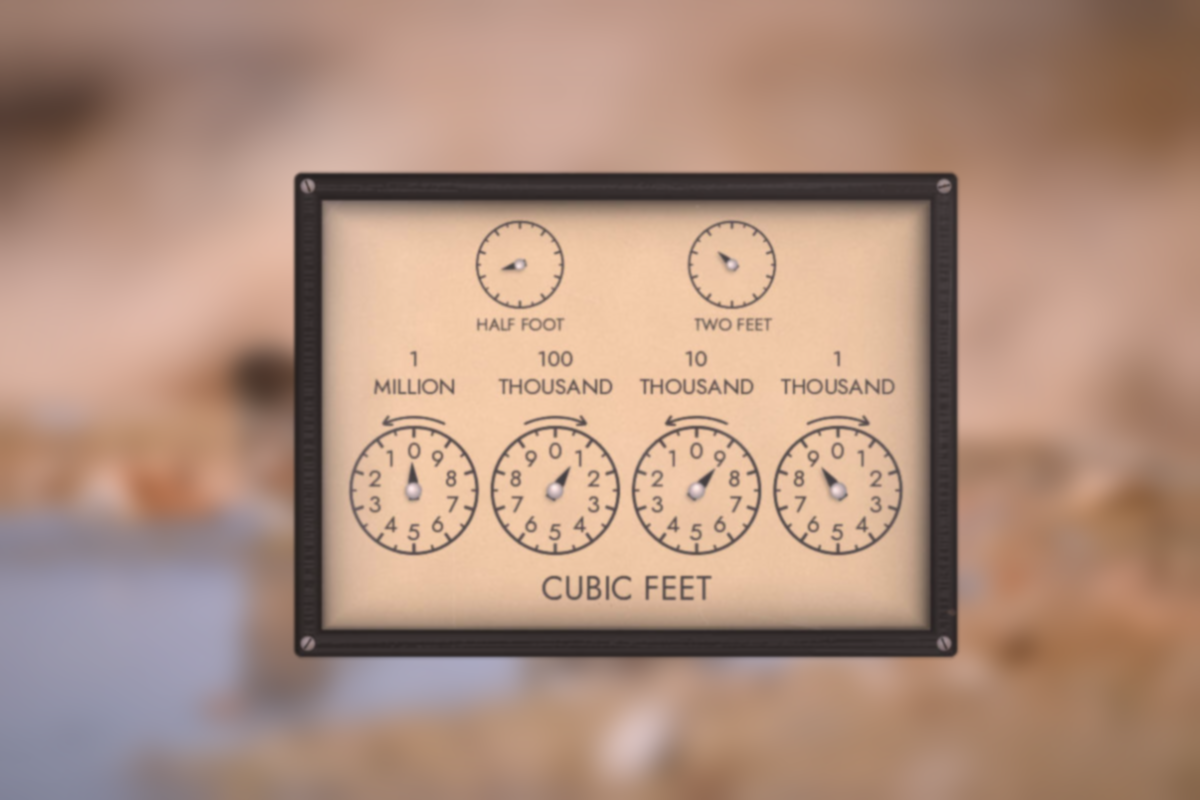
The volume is 8900 (ft³)
